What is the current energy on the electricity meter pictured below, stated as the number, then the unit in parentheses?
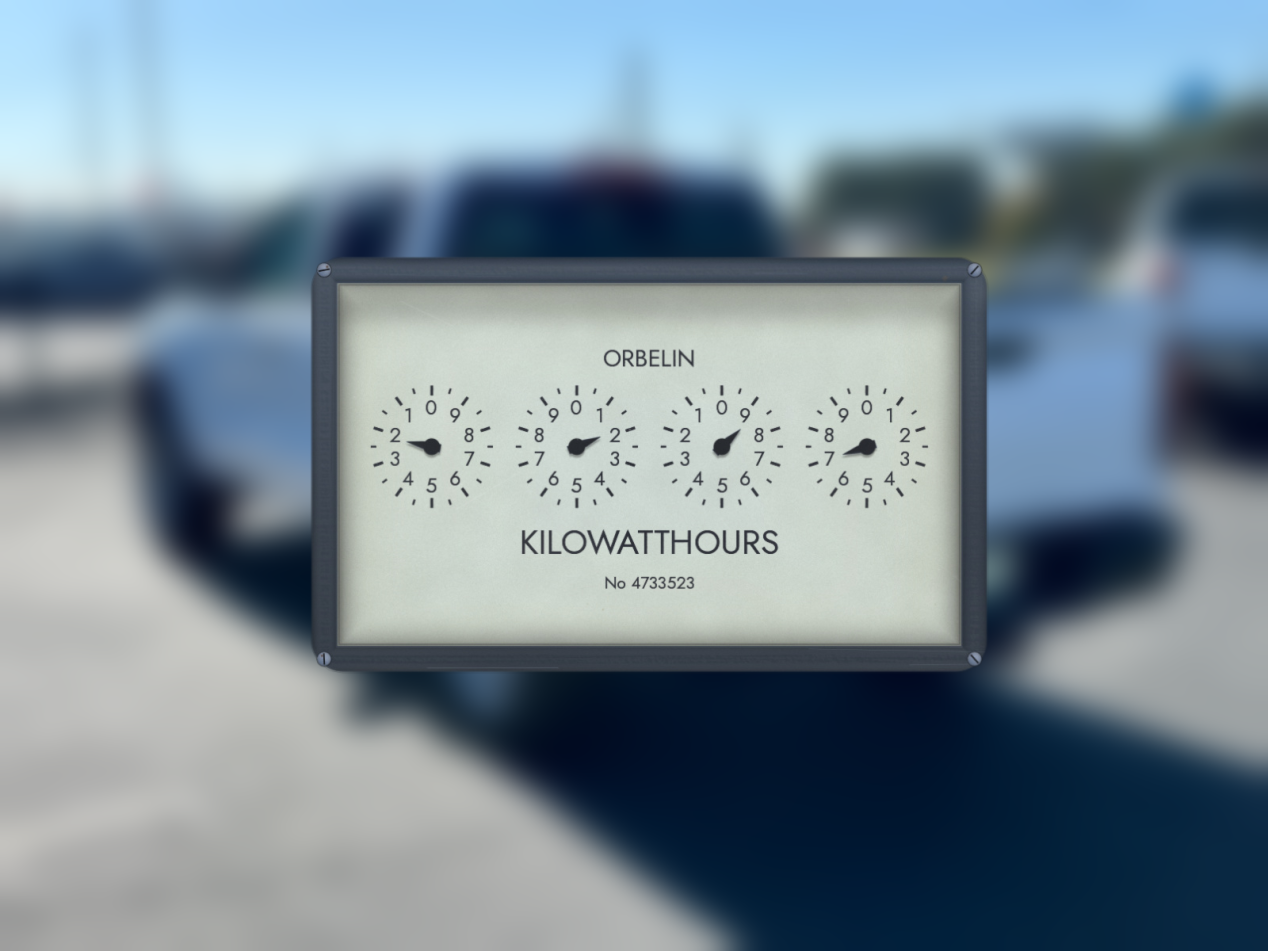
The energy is 2187 (kWh)
